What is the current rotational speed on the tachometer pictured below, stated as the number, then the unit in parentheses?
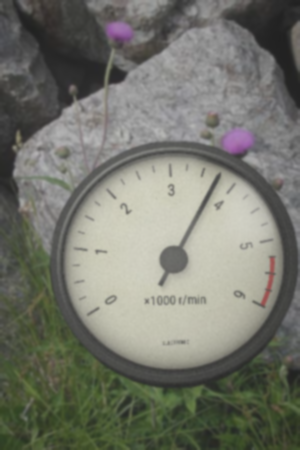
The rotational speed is 3750 (rpm)
